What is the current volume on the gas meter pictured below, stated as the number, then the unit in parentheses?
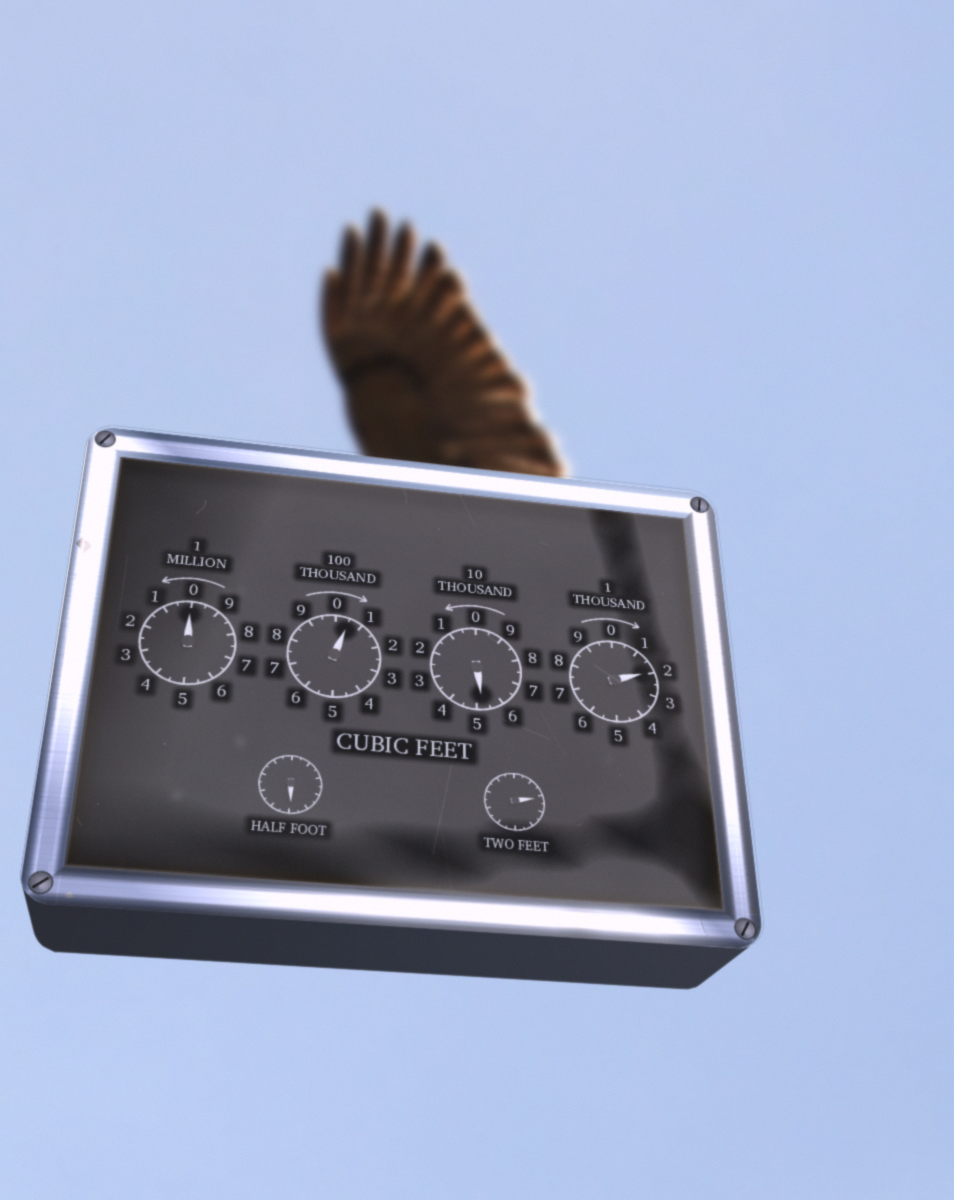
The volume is 5200 (ft³)
